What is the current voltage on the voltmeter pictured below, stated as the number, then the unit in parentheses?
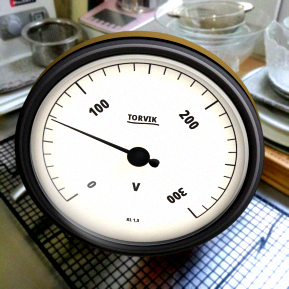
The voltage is 70 (V)
